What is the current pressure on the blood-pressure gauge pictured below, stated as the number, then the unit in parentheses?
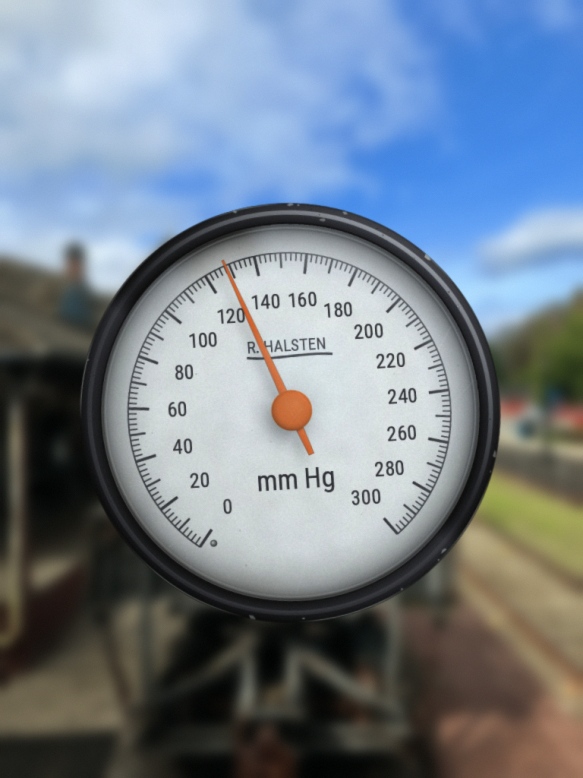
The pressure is 128 (mmHg)
